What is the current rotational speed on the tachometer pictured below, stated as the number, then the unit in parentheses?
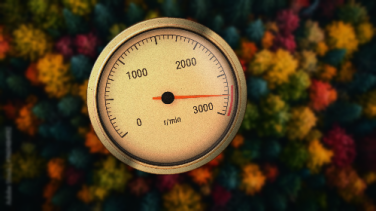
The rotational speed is 2750 (rpm)
